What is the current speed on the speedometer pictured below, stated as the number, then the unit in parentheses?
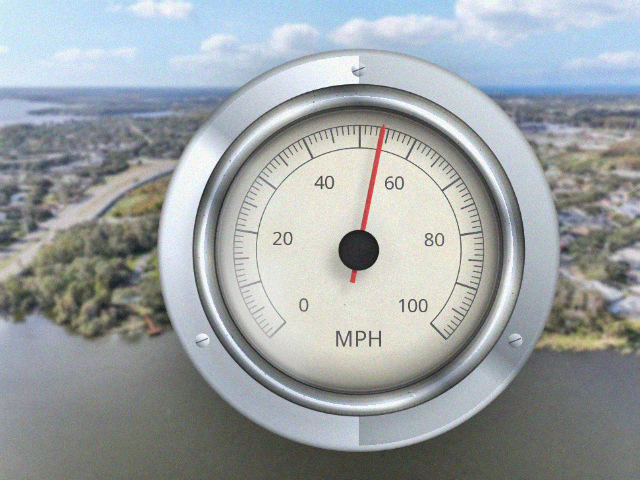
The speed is 54 (mph)
